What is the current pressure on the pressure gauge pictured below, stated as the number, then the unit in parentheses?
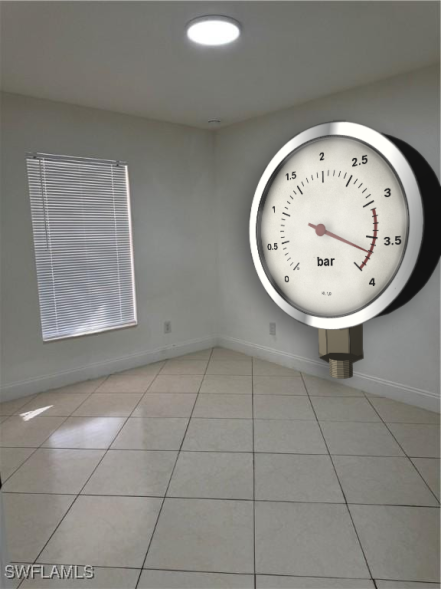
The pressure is 3.7 (bar)
